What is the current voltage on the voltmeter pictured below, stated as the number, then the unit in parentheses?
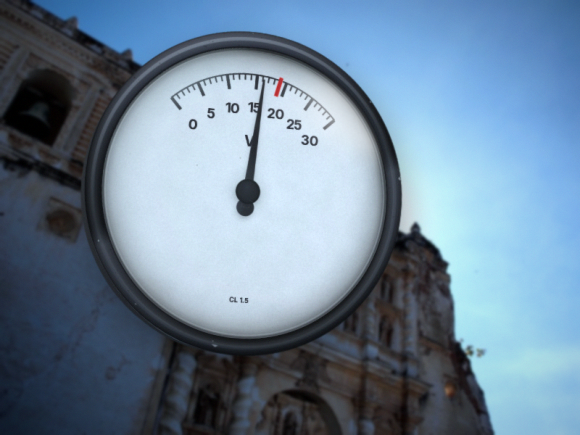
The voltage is 16 (V)
